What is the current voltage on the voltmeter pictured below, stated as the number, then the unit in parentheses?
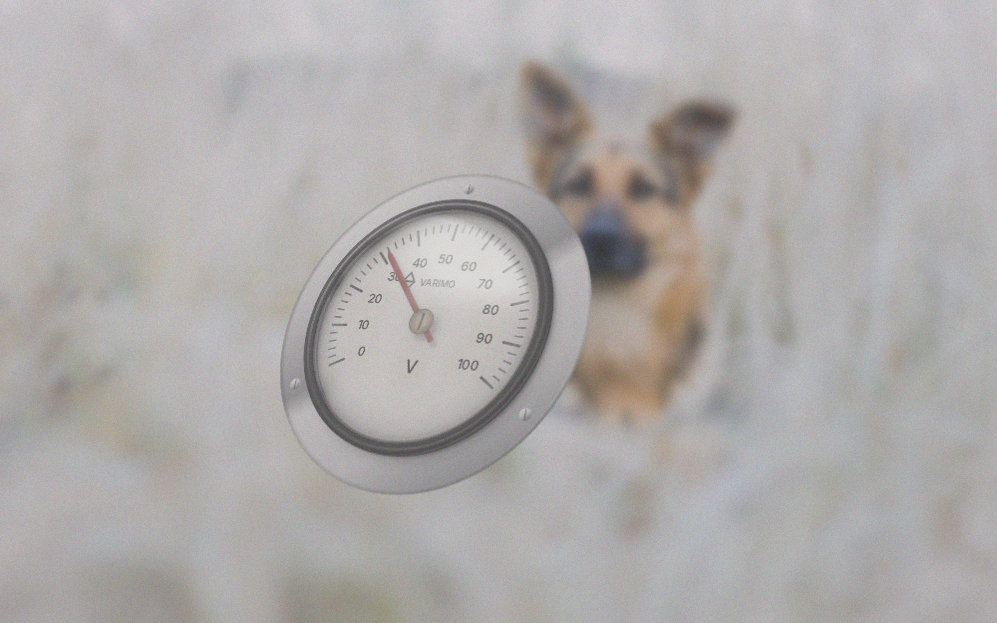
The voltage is 32 (V)
